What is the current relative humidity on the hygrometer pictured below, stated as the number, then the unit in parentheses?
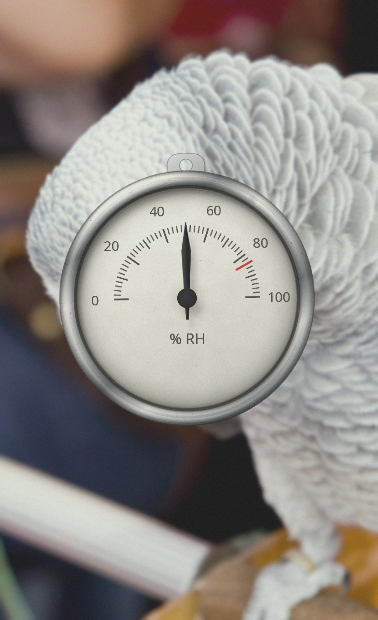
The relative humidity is 50 (%)
